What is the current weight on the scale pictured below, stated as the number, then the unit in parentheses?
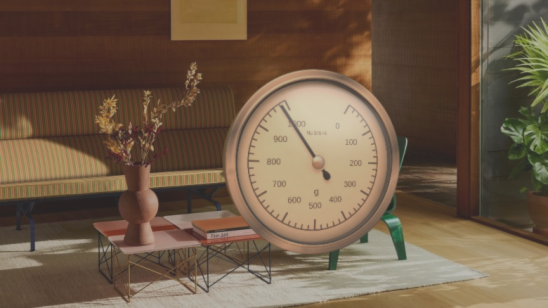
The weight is 980 (g)
